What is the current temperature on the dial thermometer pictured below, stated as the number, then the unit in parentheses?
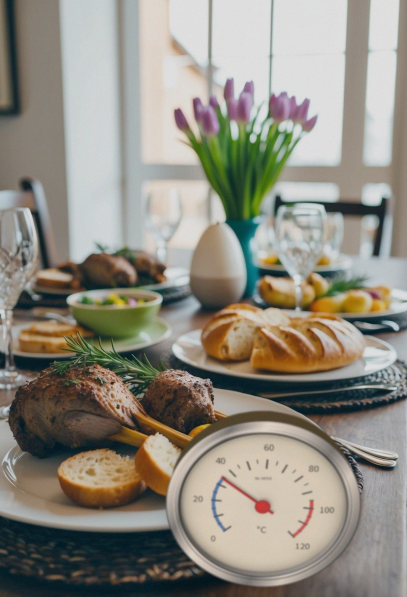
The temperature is 35 (°C)
